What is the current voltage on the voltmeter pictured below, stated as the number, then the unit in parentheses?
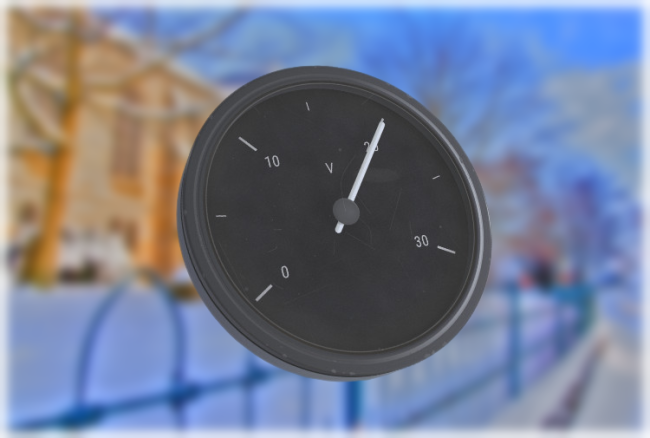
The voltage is 20 (V)
